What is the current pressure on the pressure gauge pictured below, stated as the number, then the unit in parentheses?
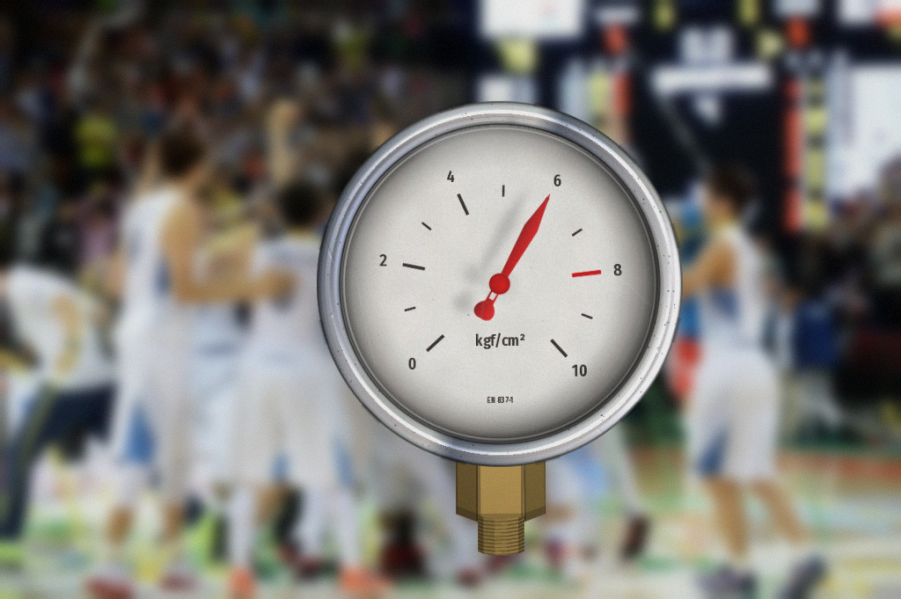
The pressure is 6 (kg/cm²)
